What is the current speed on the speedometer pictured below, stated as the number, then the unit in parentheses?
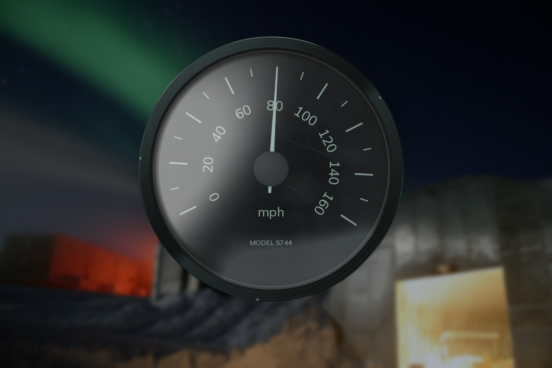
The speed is 80 (mph)
